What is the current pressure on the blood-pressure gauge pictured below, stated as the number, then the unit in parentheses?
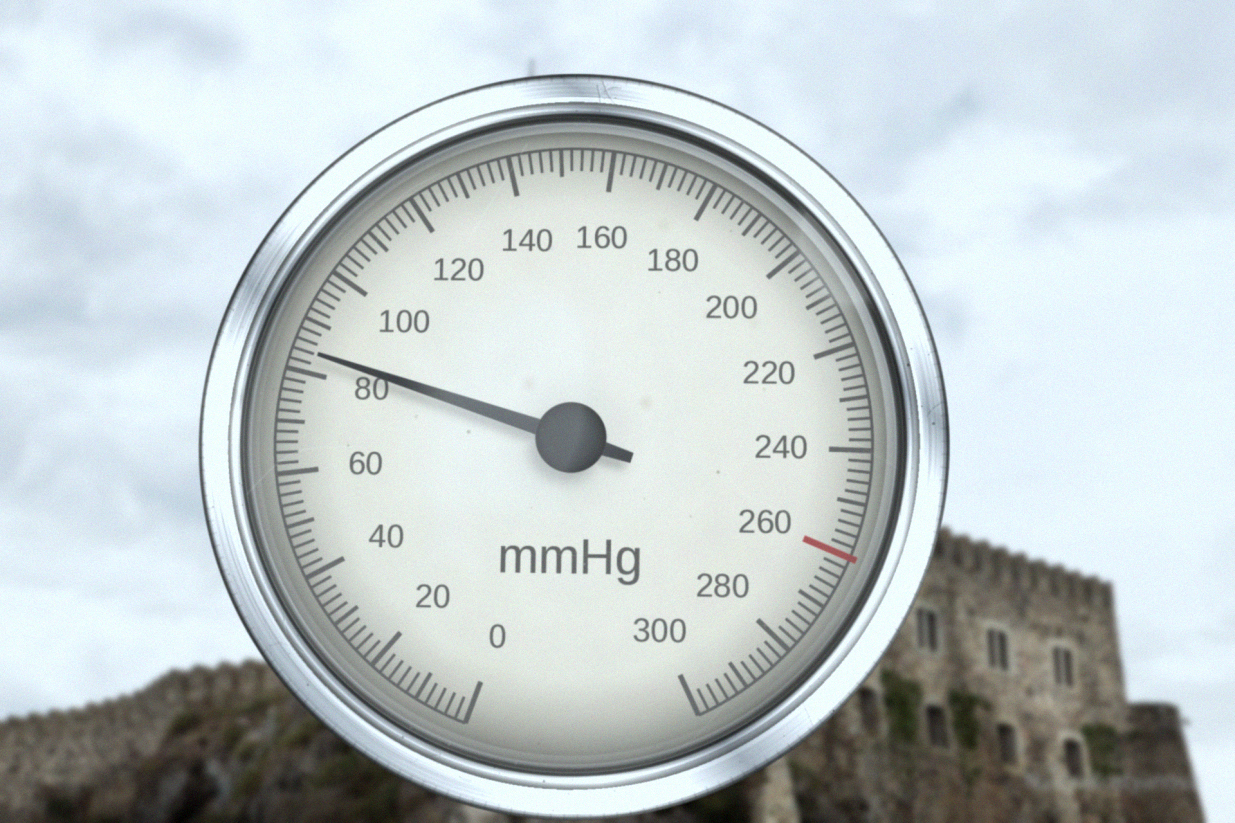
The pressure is 84 (mmHg)
